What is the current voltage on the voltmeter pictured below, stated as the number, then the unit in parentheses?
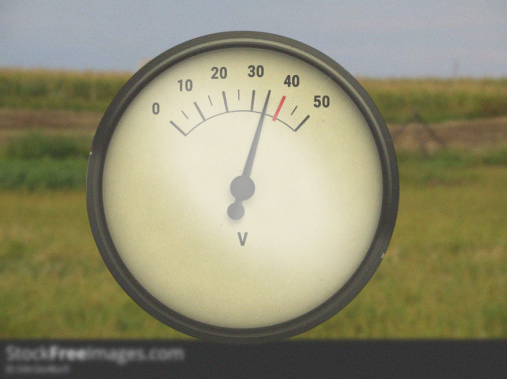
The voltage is 35 (V)
